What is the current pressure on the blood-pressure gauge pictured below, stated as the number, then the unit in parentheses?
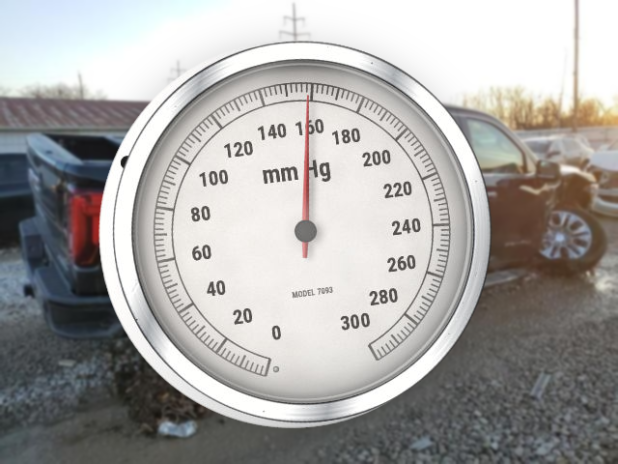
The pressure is 158 (mmHg)
